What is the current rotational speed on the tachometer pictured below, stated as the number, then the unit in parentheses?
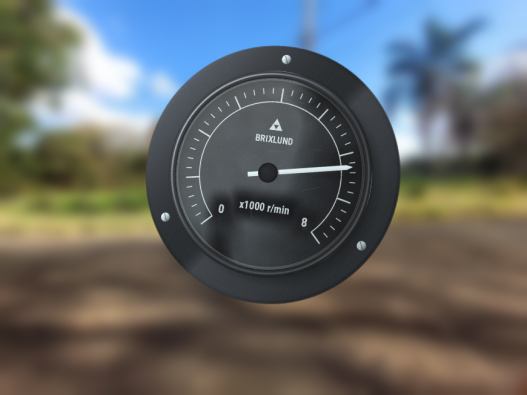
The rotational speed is 6300 (rpm)
